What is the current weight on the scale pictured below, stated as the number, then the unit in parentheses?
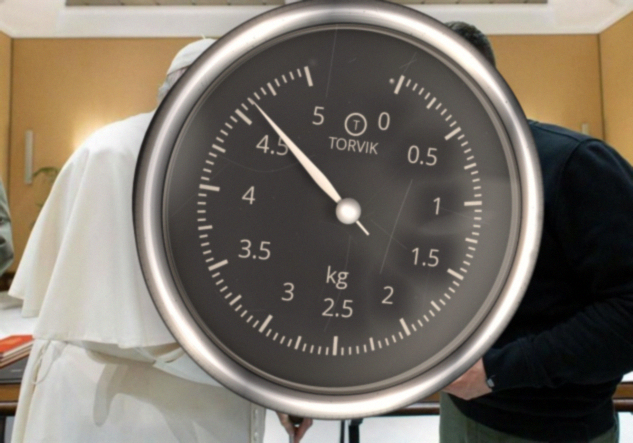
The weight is 4.6 (kg)
